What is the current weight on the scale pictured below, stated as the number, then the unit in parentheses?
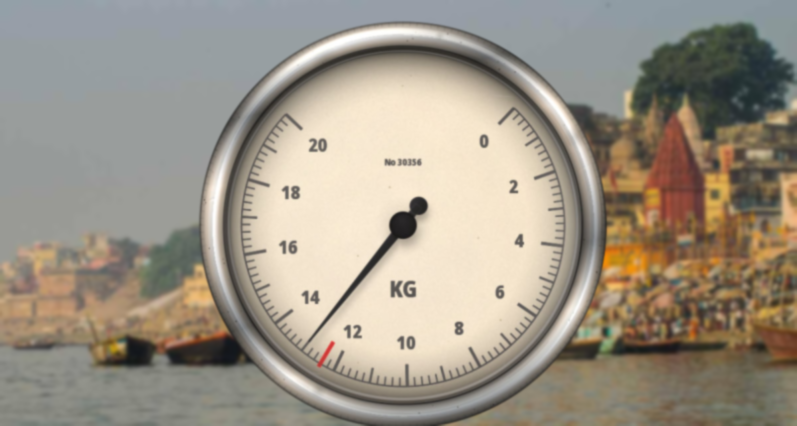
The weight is 13 (kg)
